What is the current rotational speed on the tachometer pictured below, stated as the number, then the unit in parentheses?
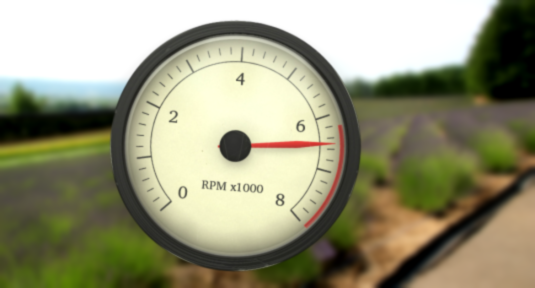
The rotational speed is 6500 (rpm)
